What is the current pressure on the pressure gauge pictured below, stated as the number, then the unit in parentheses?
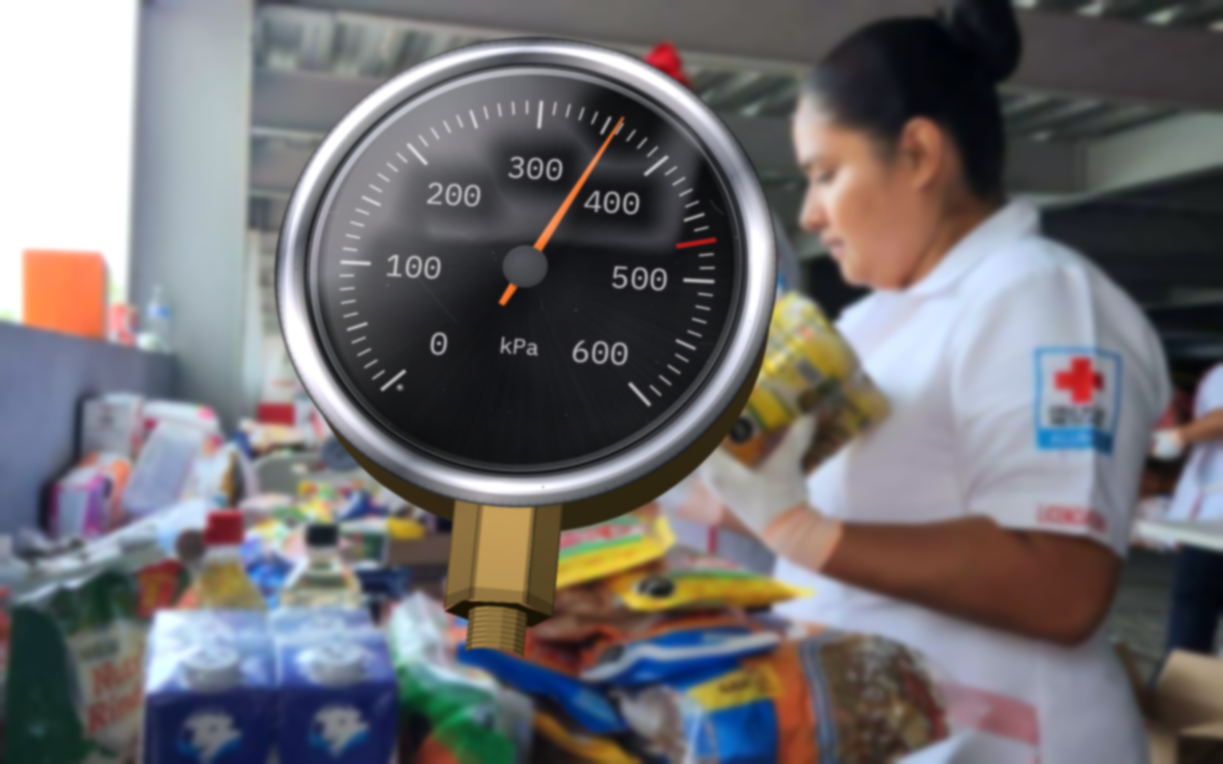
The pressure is 360 (kPa)
